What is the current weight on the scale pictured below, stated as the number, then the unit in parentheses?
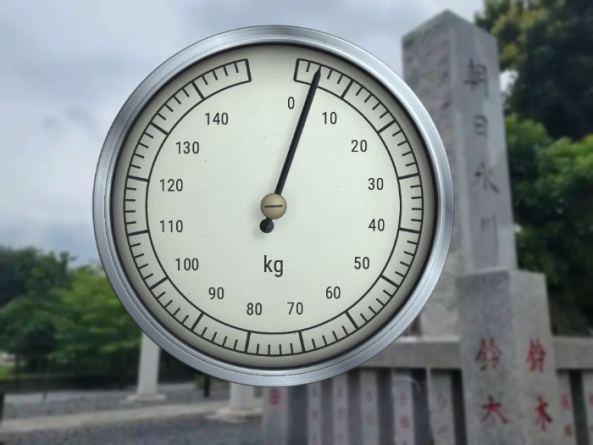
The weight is 4 (kg)
